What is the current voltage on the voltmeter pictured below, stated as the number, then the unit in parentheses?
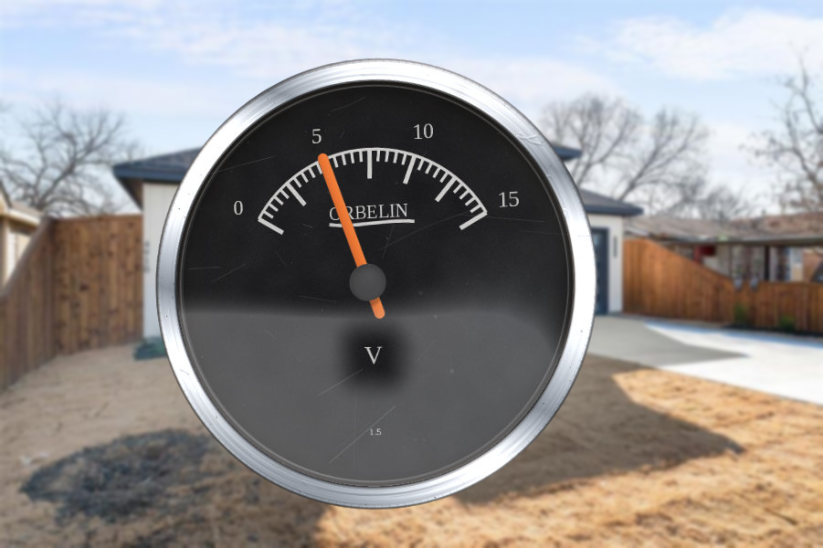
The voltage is 5 (V)
